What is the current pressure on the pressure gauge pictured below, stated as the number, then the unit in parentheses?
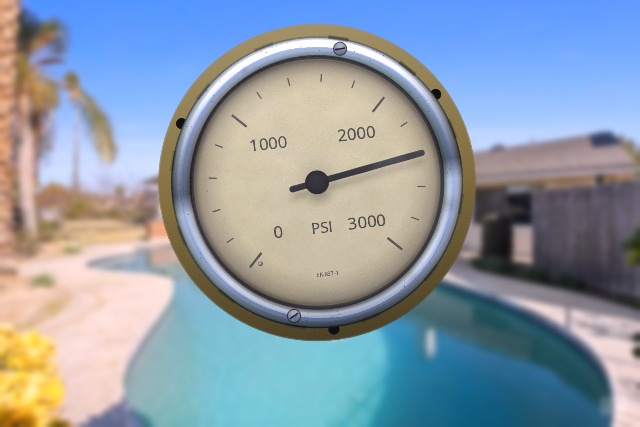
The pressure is 2400 (psi)
